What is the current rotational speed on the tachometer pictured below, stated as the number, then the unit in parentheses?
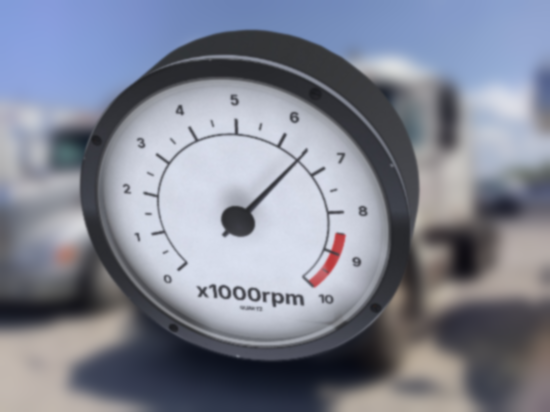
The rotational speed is 6500 (rpm)
